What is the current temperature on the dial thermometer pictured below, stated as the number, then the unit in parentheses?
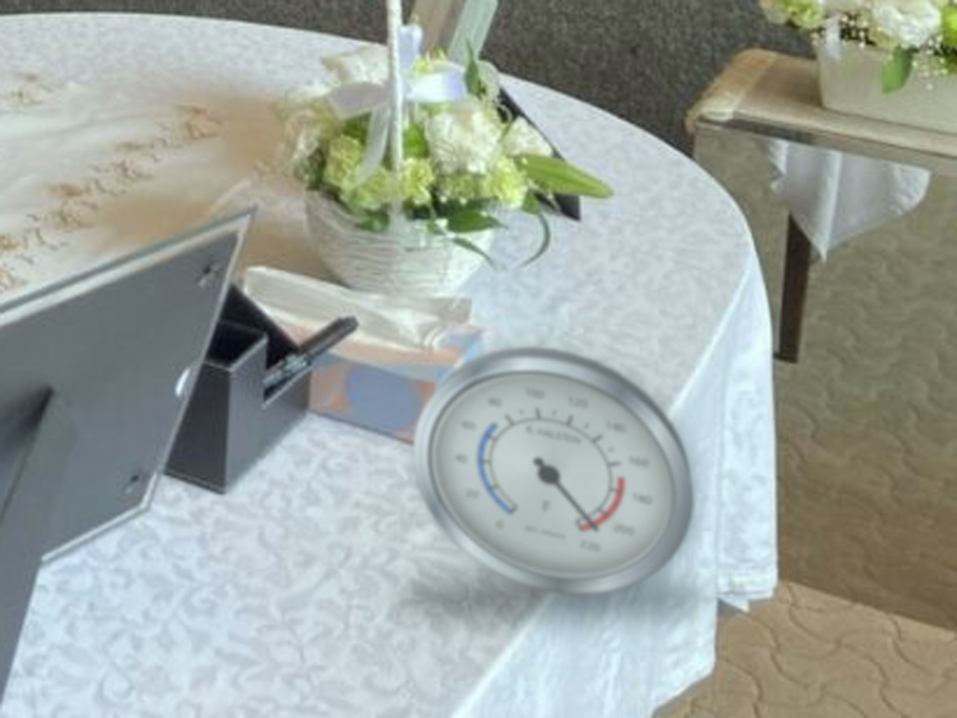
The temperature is 210 (°F)
